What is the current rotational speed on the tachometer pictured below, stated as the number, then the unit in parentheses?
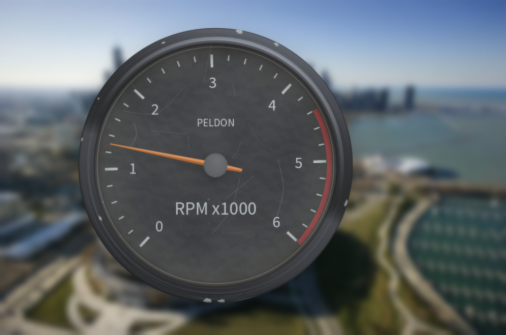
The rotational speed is 1300 (rpm)
